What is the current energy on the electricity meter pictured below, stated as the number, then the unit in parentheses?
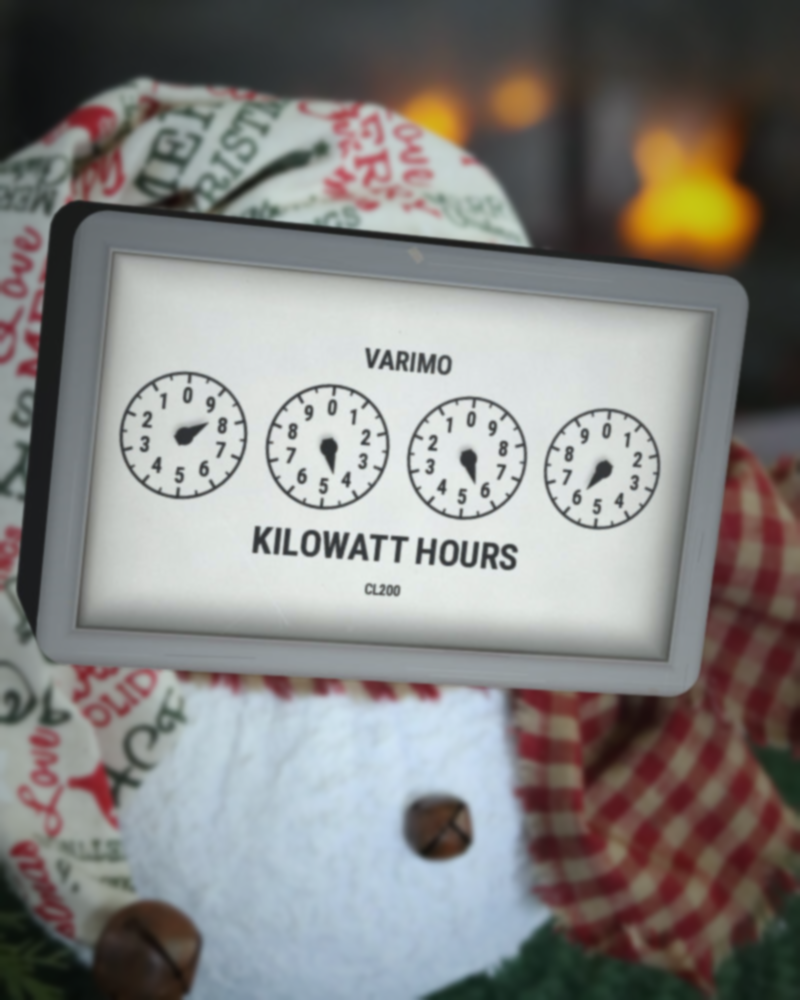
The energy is 8456 (kWh)
